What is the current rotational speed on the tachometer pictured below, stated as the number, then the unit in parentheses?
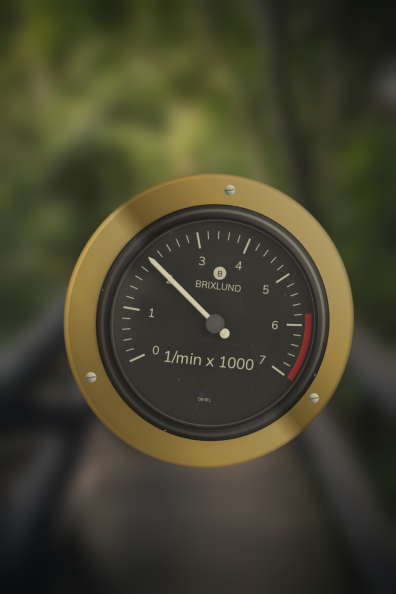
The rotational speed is 2000 (rpm)
